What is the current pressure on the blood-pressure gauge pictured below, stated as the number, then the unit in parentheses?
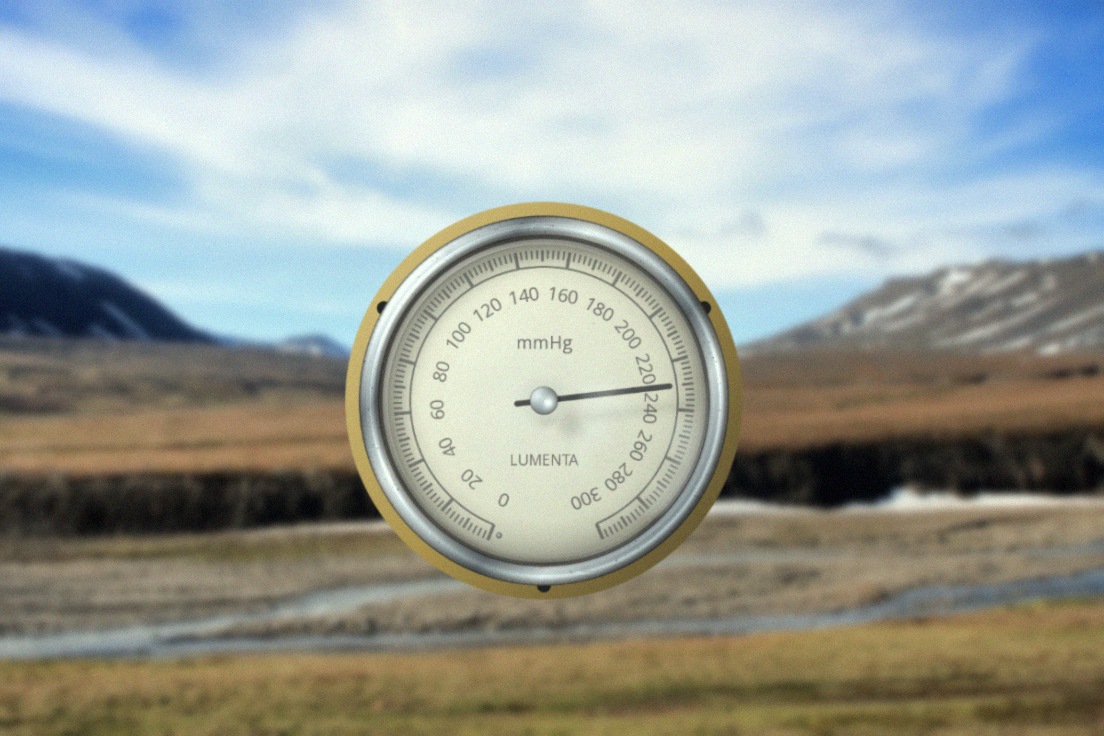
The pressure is 230 (mmHg)
